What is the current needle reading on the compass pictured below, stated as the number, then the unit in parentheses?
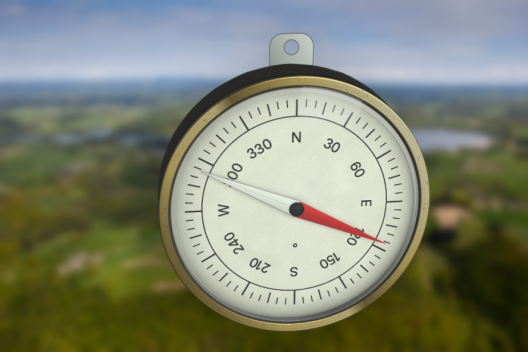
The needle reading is 115 (°)
